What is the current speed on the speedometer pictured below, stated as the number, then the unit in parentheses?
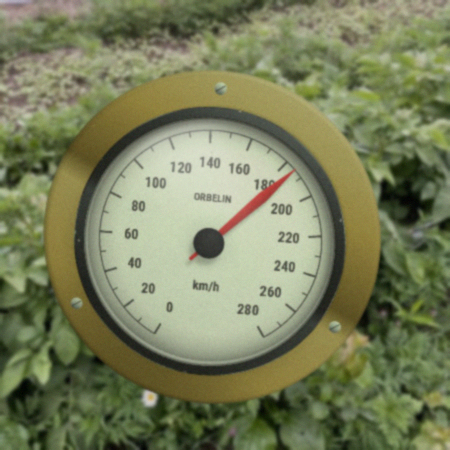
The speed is 185 (km/h)
